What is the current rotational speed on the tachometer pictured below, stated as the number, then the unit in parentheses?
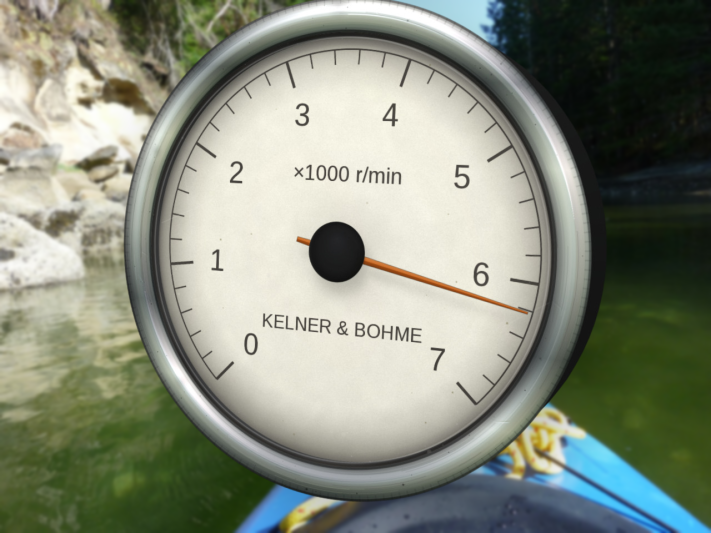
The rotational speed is 6200 (rpm)
